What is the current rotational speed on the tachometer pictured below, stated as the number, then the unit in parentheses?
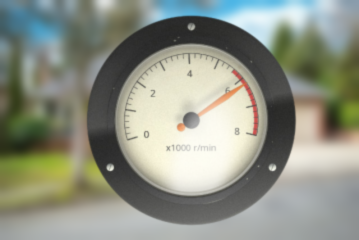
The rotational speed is 6200 (rpm)
